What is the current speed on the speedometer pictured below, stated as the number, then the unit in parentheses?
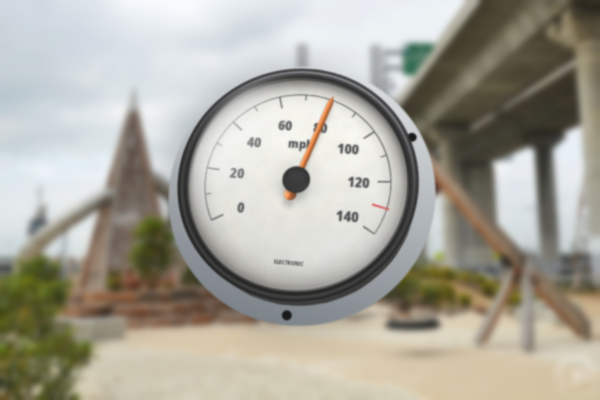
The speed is 80 (mph)
